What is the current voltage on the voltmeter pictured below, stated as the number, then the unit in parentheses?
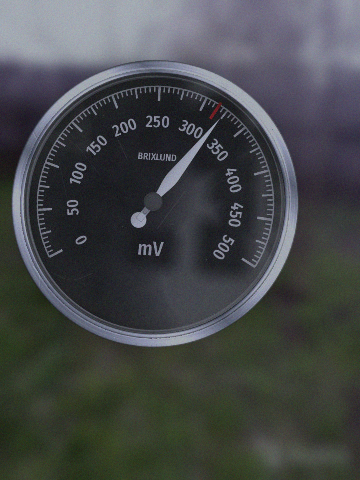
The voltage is 325 (mV)
